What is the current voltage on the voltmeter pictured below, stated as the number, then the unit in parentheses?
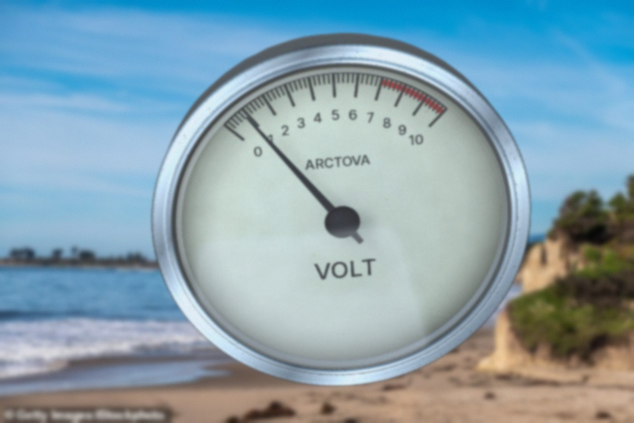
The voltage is 1 (V)
